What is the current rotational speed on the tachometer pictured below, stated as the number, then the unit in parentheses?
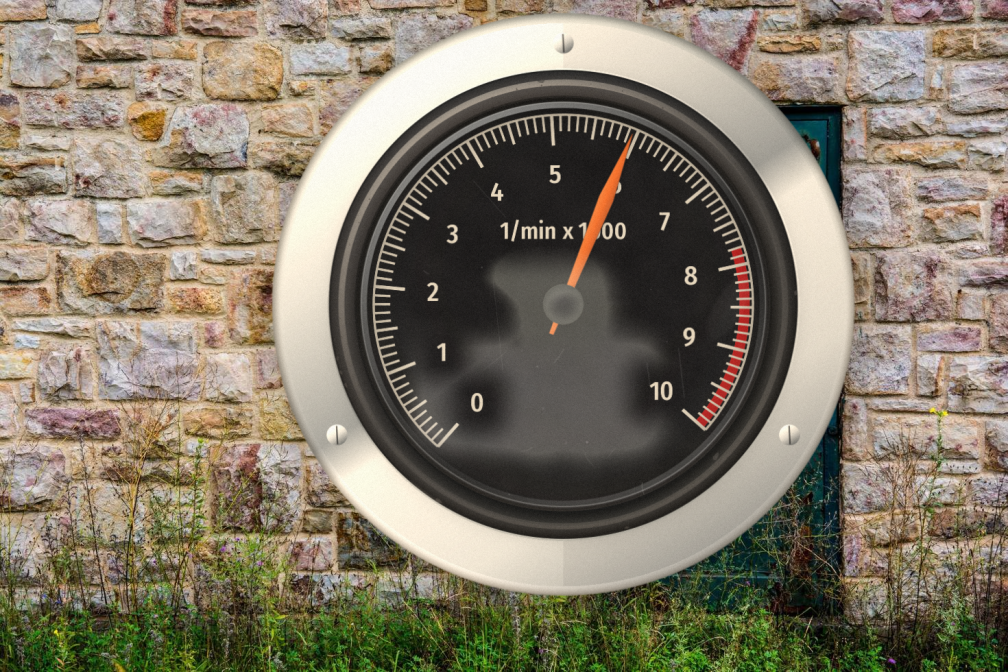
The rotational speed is 5950 (rpm)
